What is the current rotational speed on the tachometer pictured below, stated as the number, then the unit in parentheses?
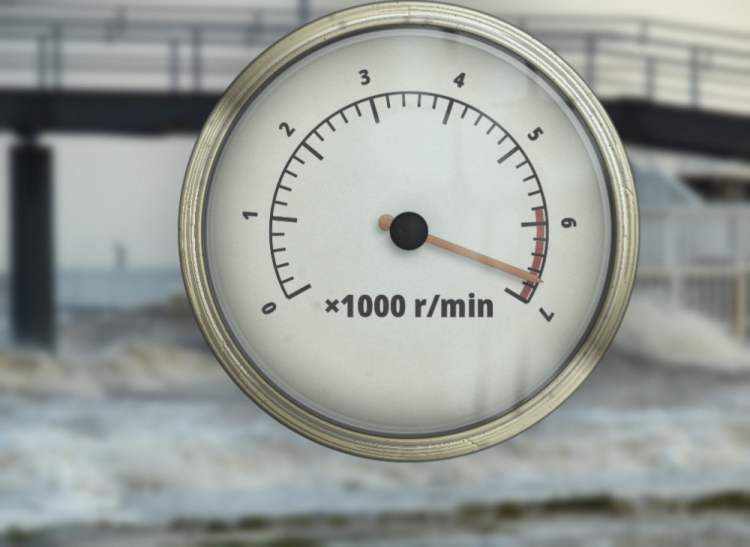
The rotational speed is 6700 (rpm)
